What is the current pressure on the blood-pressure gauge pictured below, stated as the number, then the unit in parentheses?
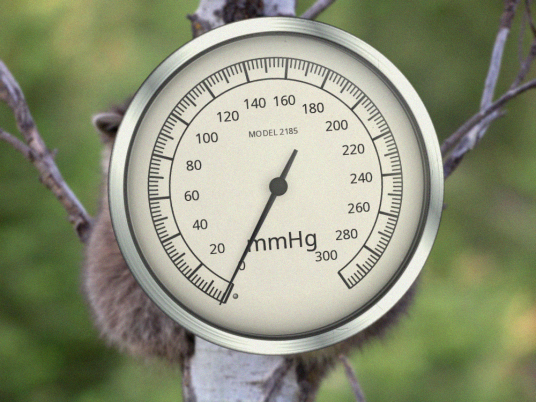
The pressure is 2 (mmHg)
